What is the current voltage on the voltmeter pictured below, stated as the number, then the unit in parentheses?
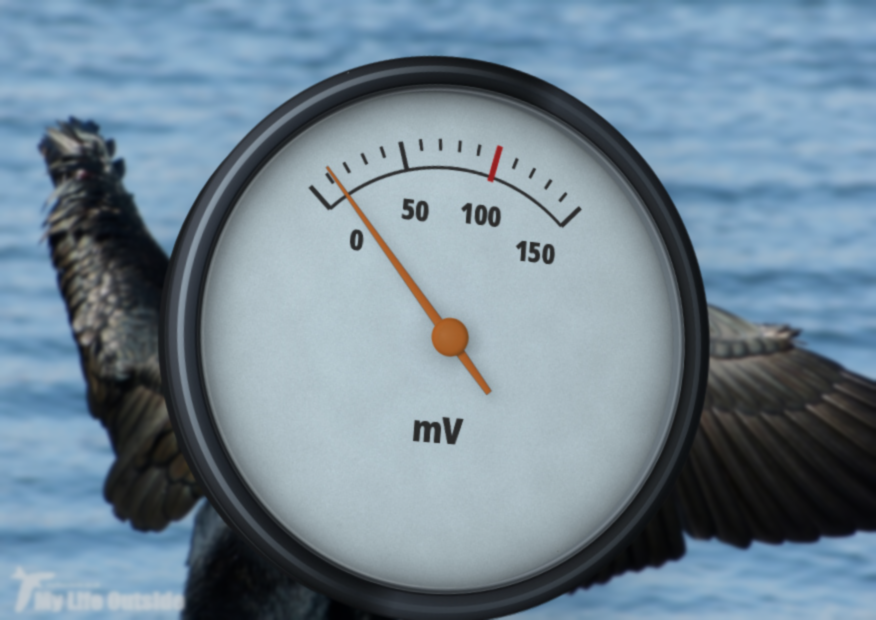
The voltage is 10 (mV)
